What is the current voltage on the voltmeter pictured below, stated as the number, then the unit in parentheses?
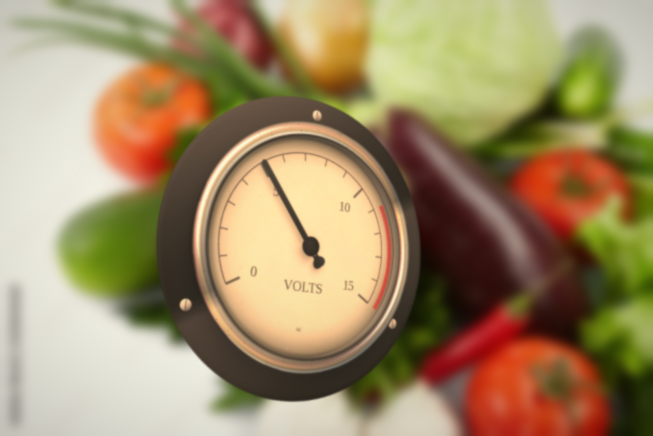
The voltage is 5 (V)
